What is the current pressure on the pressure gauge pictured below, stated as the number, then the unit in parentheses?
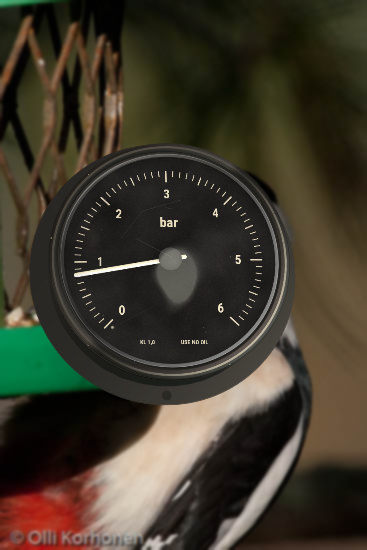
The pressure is 0.8 (bar)
